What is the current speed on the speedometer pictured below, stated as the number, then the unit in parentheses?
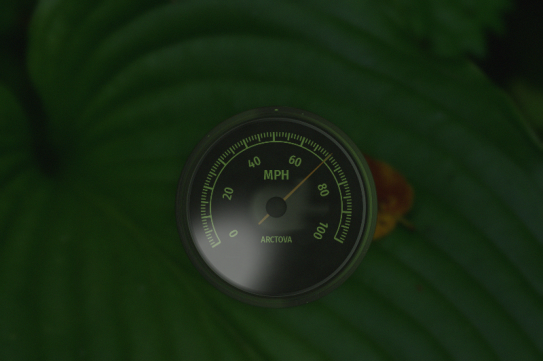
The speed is 70 (mph)
